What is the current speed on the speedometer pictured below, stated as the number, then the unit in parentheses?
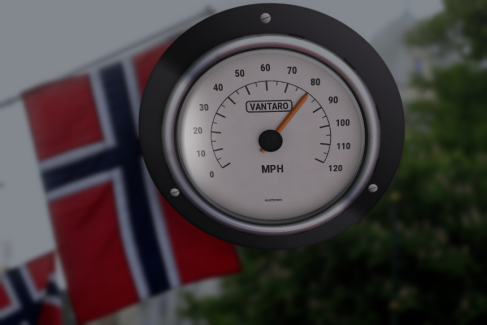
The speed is 80 (mph)
